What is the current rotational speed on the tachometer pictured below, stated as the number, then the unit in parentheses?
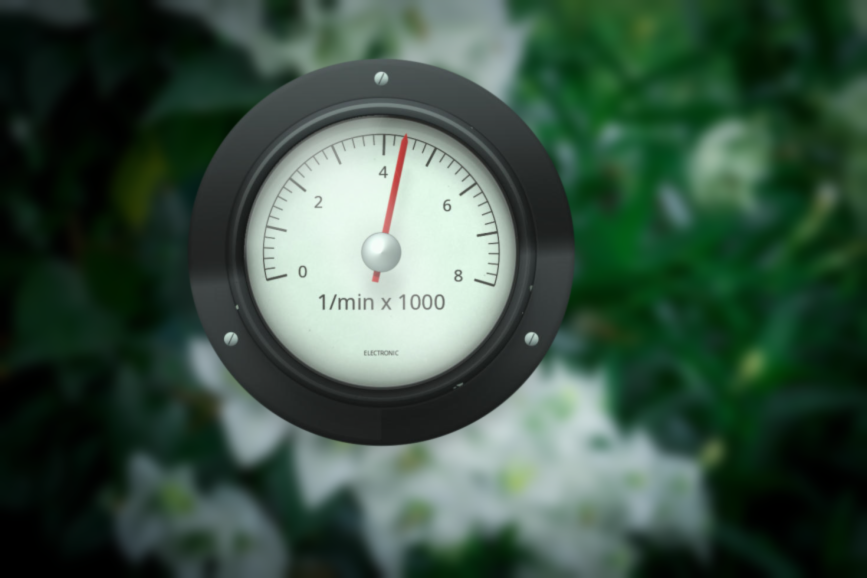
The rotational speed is 4400 (rpm)
